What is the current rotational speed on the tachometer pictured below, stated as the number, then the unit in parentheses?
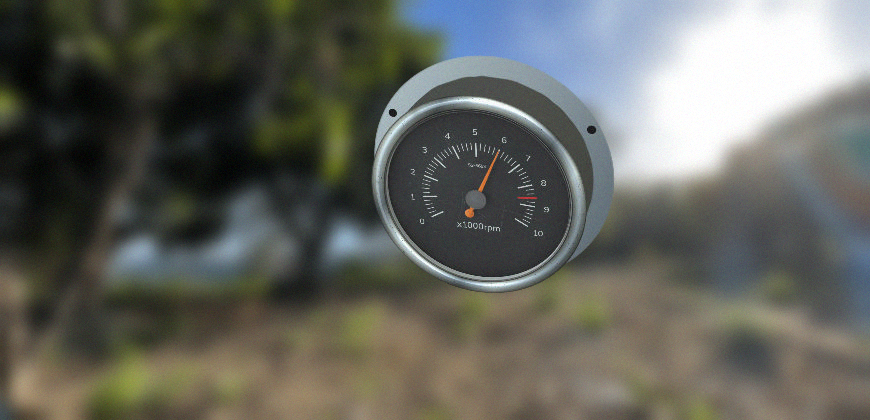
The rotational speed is 6000 (rpm)
